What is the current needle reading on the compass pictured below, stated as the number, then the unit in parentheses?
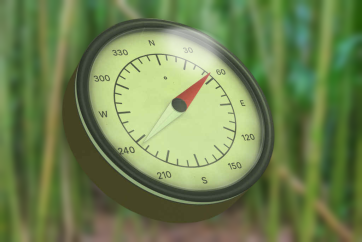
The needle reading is 55 (°)
